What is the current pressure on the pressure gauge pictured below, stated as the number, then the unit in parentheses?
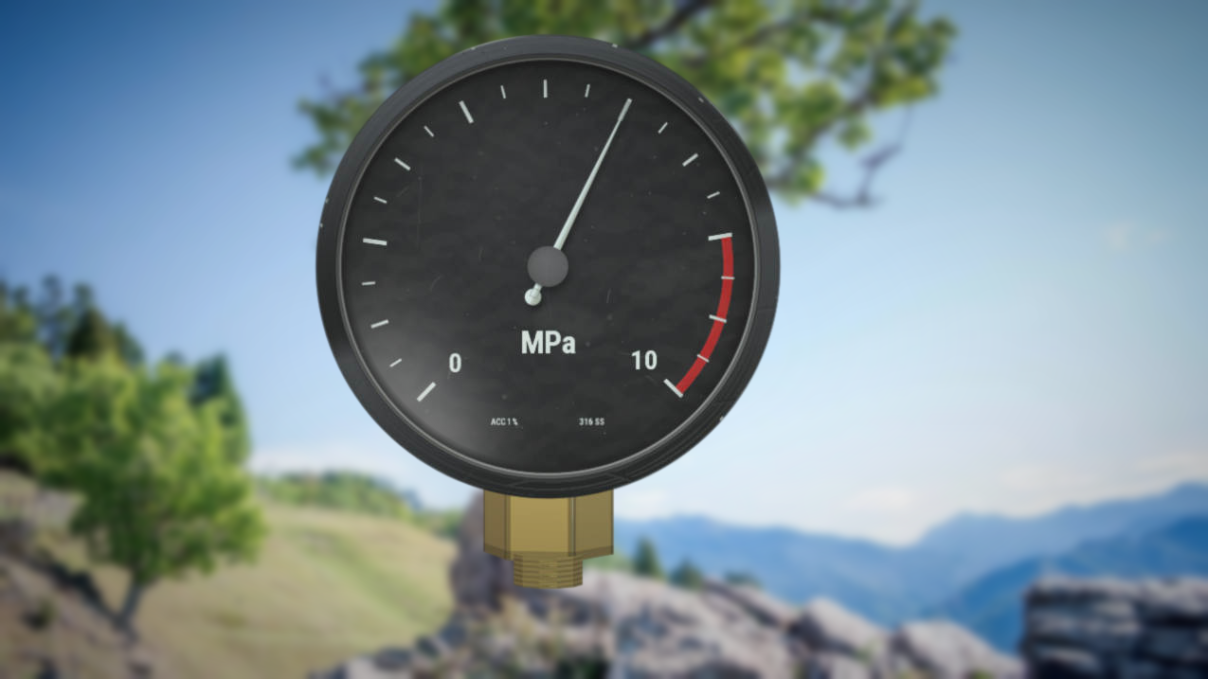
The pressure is 6 (MPa)
